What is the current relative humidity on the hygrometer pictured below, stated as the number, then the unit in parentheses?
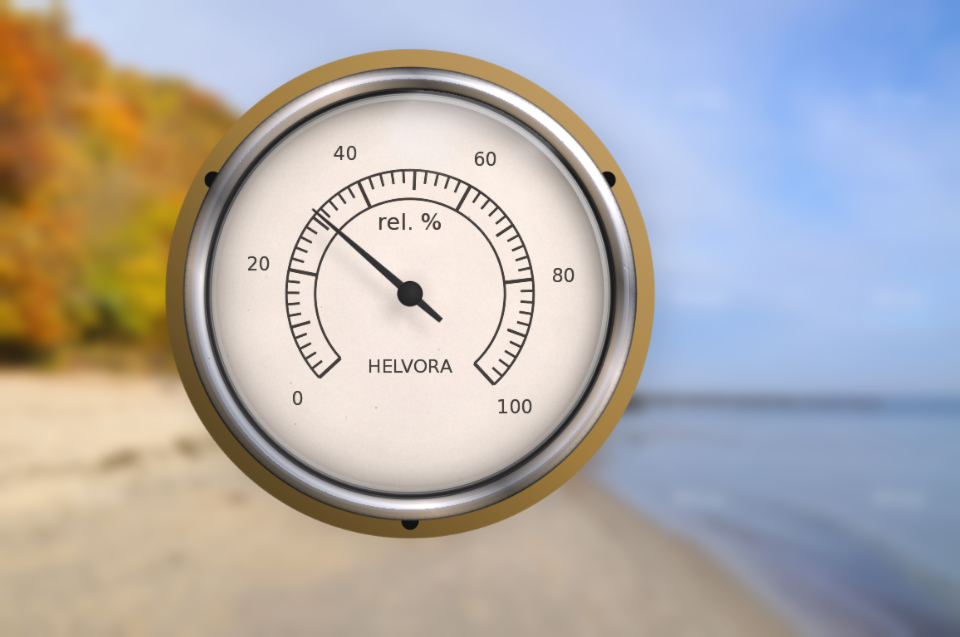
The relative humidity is 31 (%)
